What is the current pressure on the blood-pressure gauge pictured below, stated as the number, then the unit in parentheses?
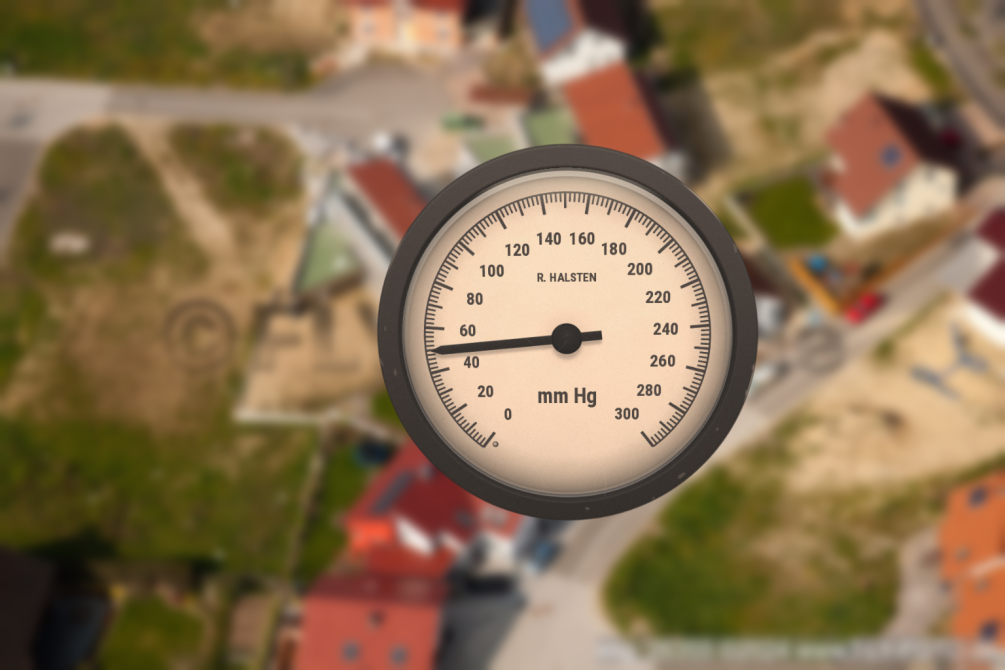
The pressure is 50 (mmHg)
